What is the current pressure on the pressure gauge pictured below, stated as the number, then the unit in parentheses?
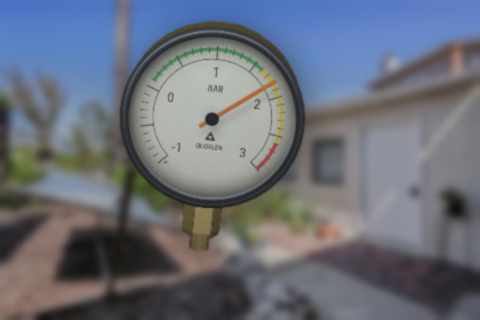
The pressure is 1.8 (bar)
